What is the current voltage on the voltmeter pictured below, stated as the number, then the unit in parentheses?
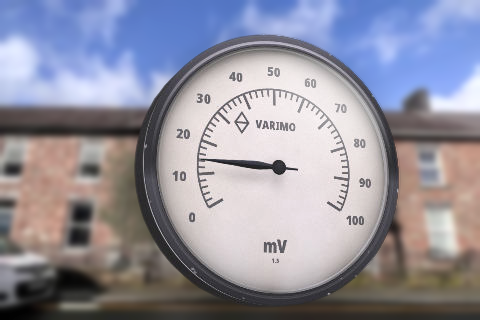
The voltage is 14 (mV)
